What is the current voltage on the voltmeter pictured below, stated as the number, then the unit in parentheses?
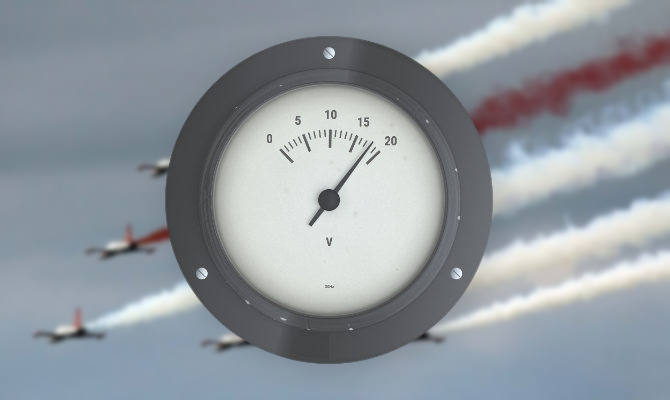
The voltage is 18 (V)
